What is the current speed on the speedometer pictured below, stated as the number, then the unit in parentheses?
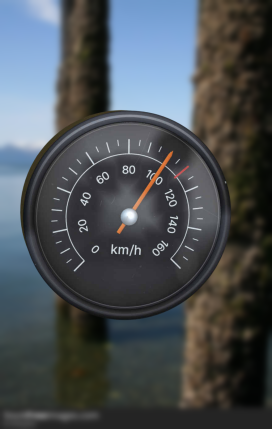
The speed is 100 (km/h)
